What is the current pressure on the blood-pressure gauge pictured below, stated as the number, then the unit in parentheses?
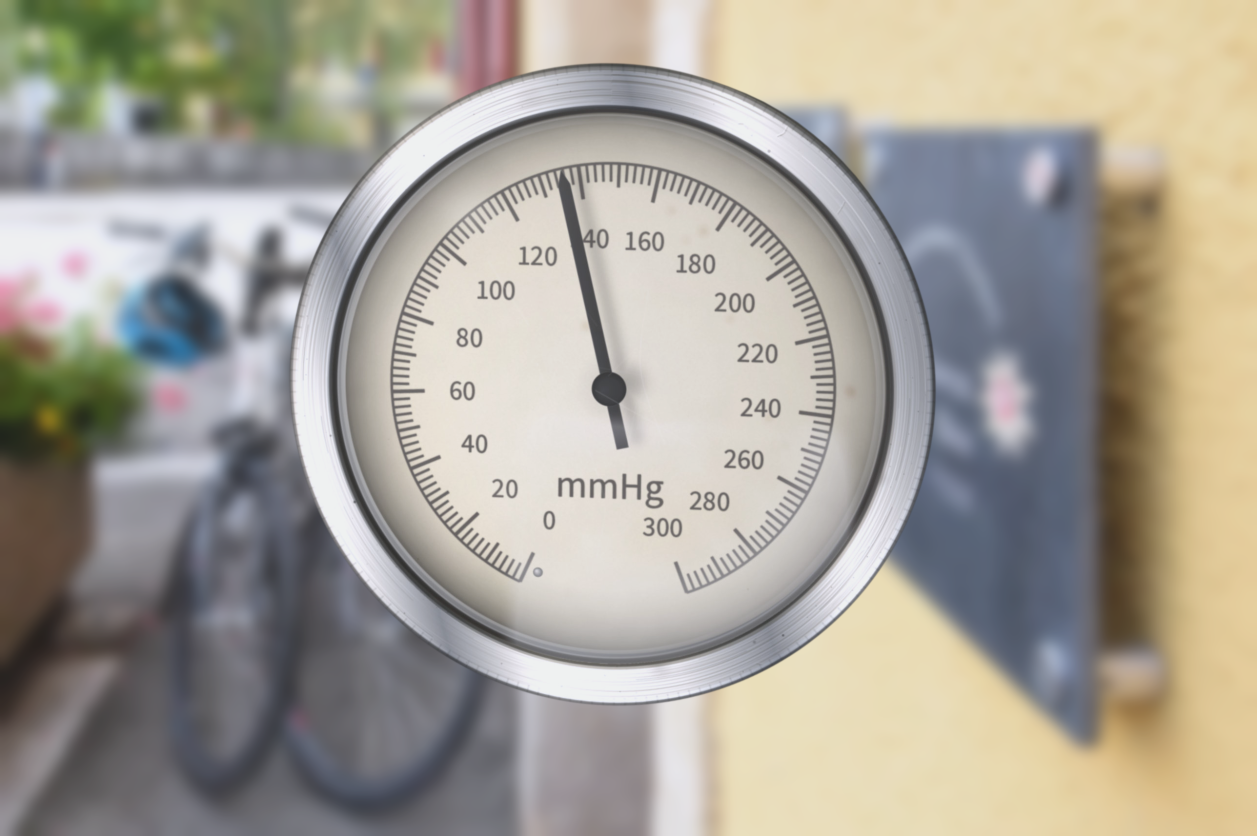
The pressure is 136 (mmHg)
